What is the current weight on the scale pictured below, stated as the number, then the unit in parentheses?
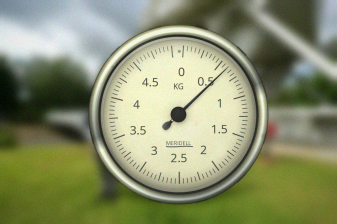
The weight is 0.6 (kg)
